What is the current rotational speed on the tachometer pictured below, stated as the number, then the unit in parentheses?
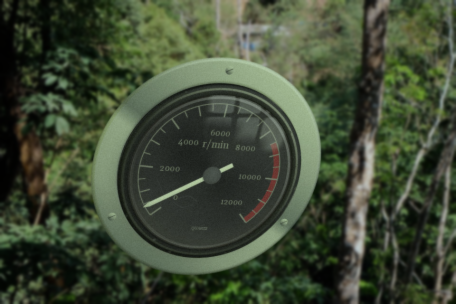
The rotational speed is 500 (rpm)
